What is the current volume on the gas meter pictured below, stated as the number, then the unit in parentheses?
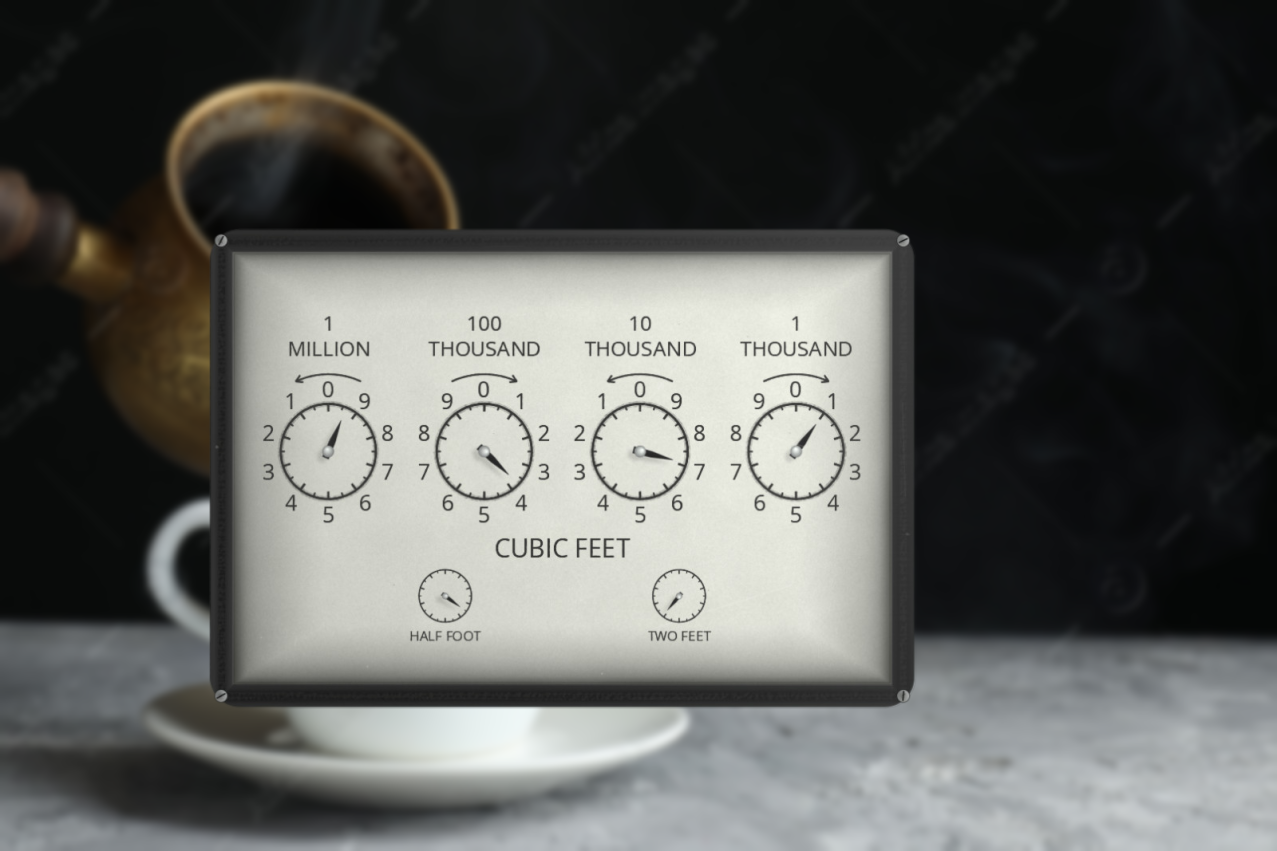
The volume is 937100 (ft³)
